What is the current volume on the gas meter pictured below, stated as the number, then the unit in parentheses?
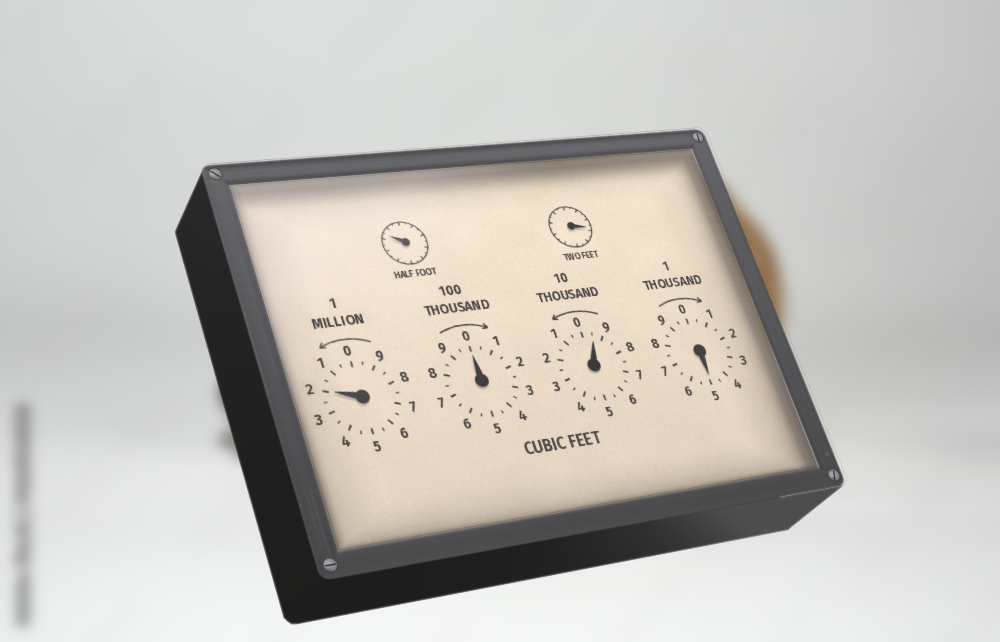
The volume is 199500 (ft³)
